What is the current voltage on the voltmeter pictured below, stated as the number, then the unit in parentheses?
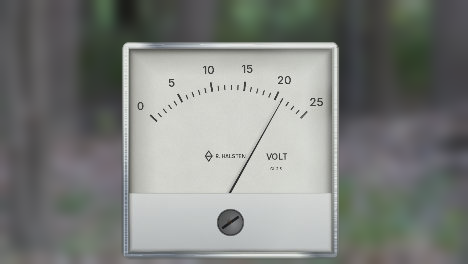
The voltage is 21 (V)
